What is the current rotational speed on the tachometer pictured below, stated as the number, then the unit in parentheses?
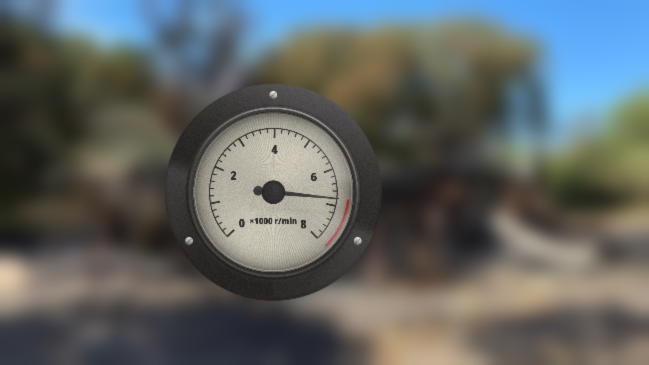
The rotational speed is 6800 (rpm)
